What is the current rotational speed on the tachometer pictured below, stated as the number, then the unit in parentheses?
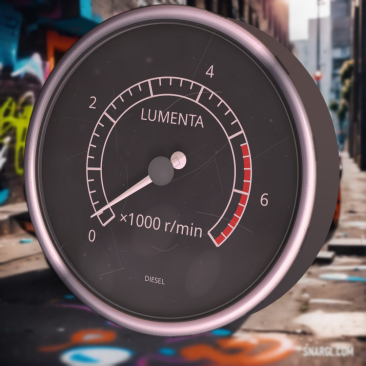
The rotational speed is 200 (rpm)
